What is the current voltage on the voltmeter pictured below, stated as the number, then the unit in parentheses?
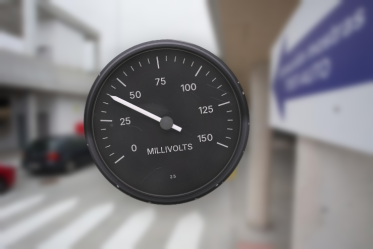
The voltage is 40 (mV)
